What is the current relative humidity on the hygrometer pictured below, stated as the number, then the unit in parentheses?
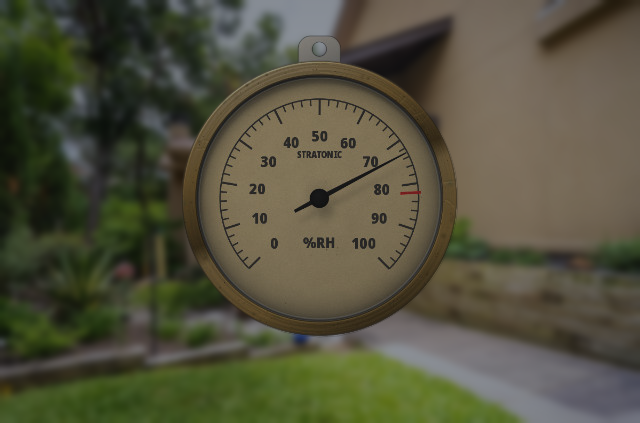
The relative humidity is 73 (%)
